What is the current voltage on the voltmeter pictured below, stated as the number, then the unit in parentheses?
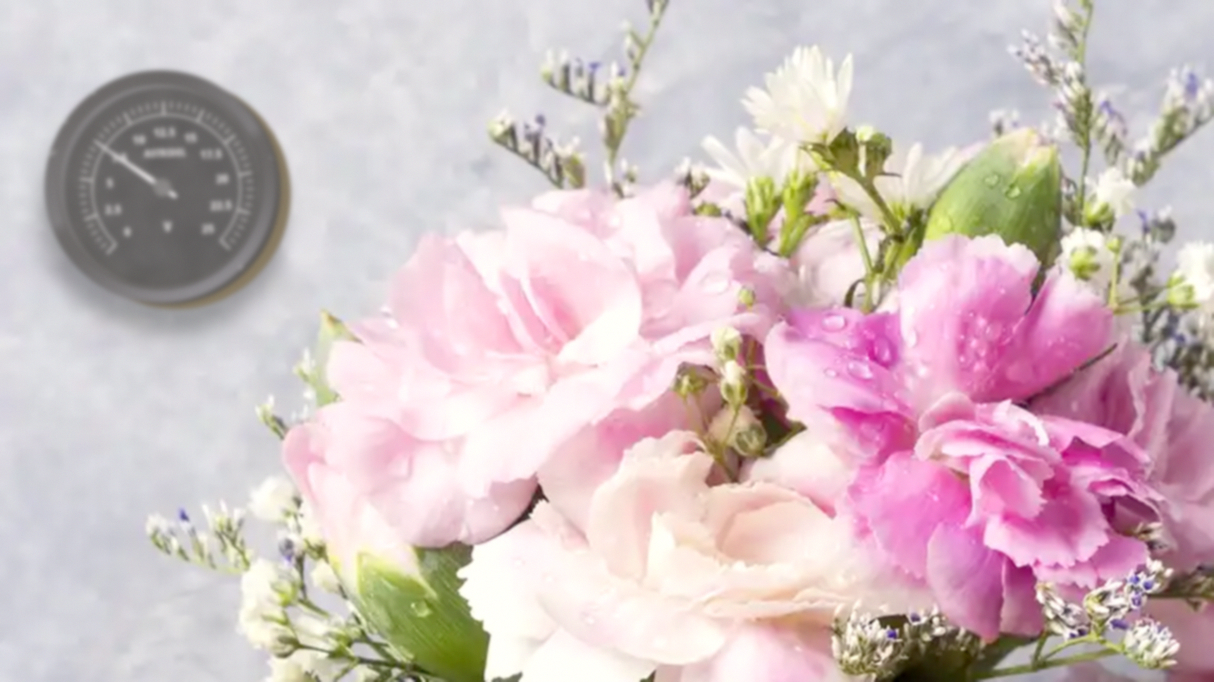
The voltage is 7.5 (V)
